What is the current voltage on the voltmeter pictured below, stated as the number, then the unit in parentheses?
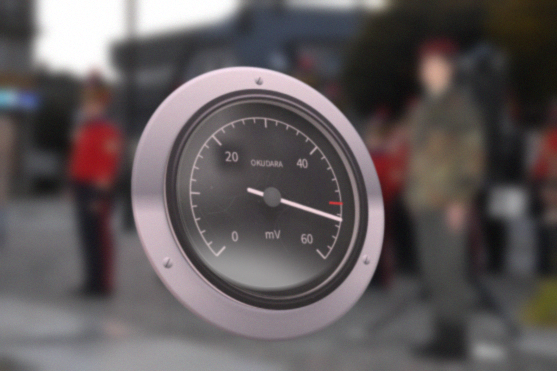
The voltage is 53 (mV)
